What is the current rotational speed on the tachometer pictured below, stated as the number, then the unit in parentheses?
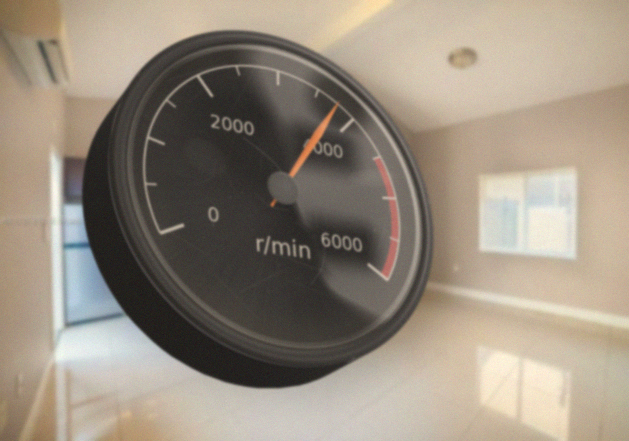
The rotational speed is 3750 (rpm)
